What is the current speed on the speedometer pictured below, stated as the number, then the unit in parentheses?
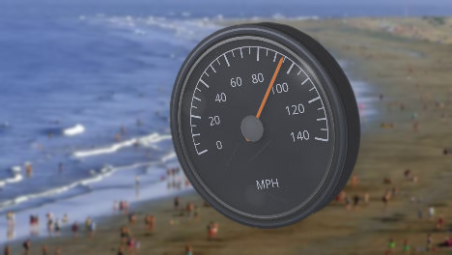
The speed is 95 (mph)
